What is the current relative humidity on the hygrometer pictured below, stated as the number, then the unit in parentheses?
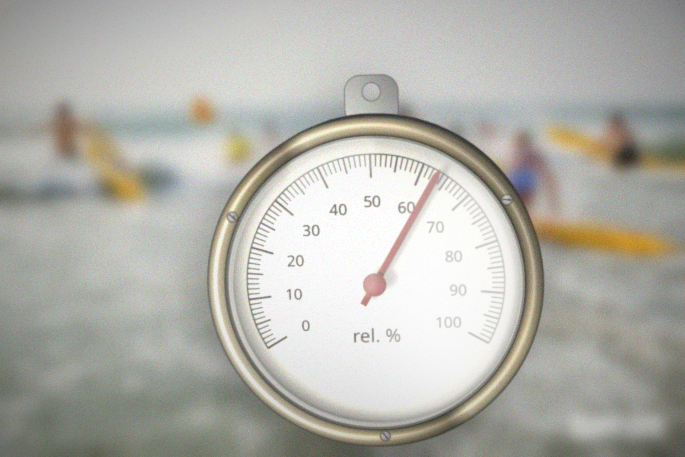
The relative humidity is 63 (%)
